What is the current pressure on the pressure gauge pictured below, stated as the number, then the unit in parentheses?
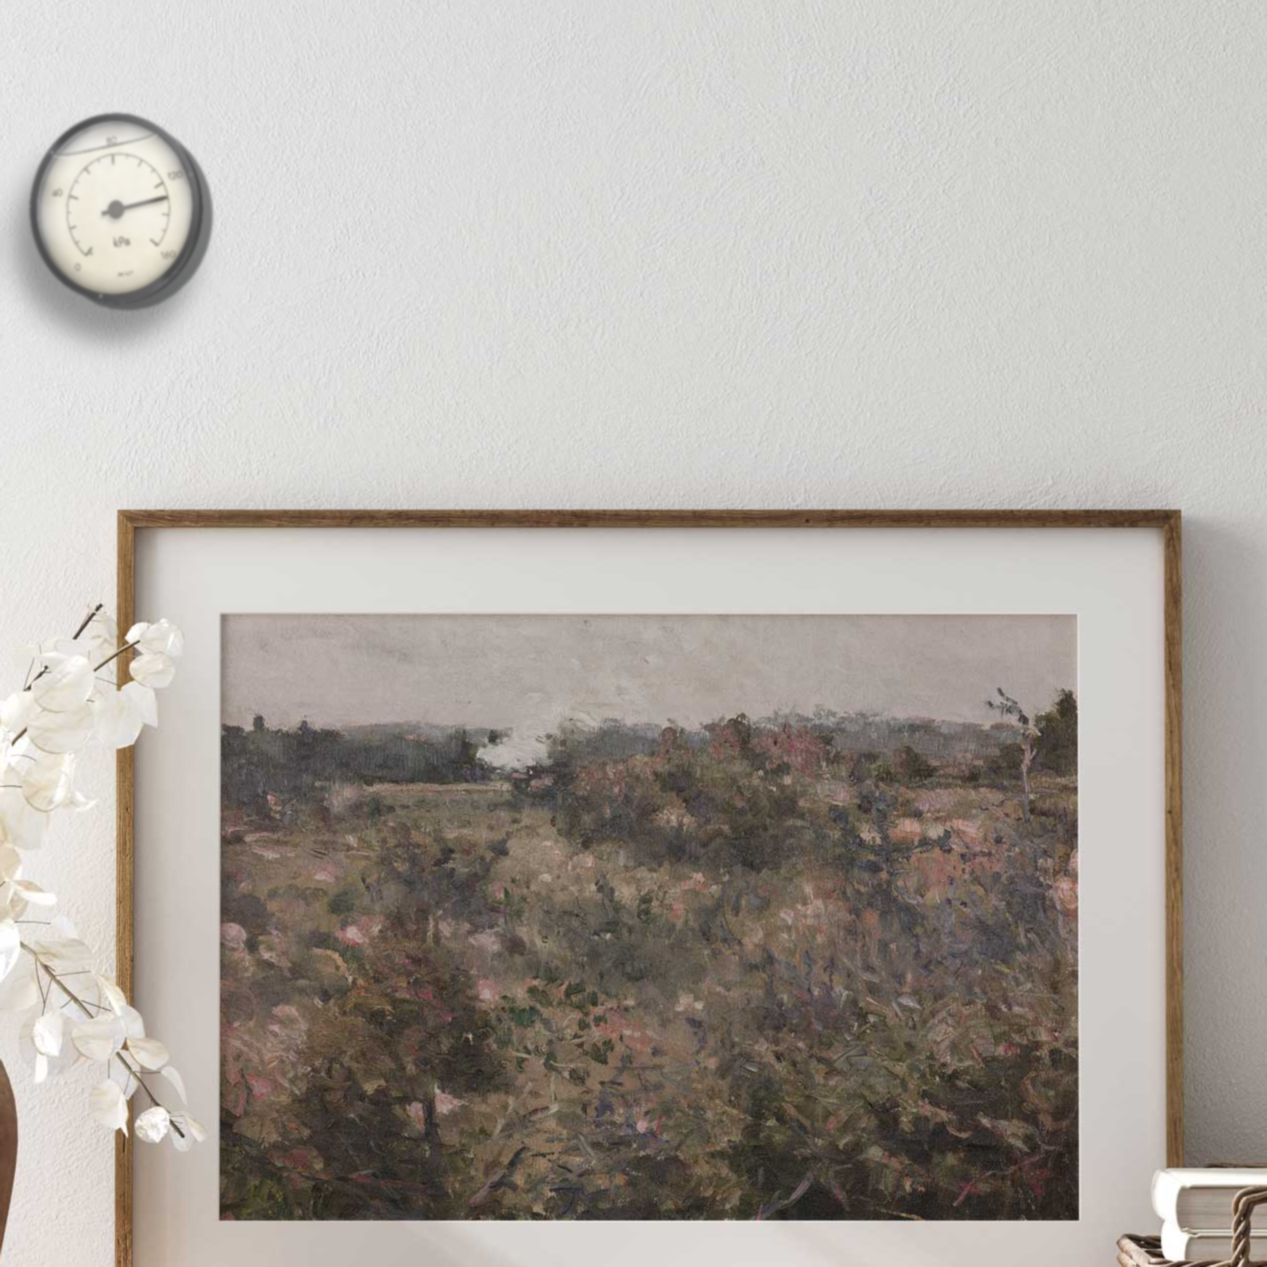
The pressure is 130 (kPa)
